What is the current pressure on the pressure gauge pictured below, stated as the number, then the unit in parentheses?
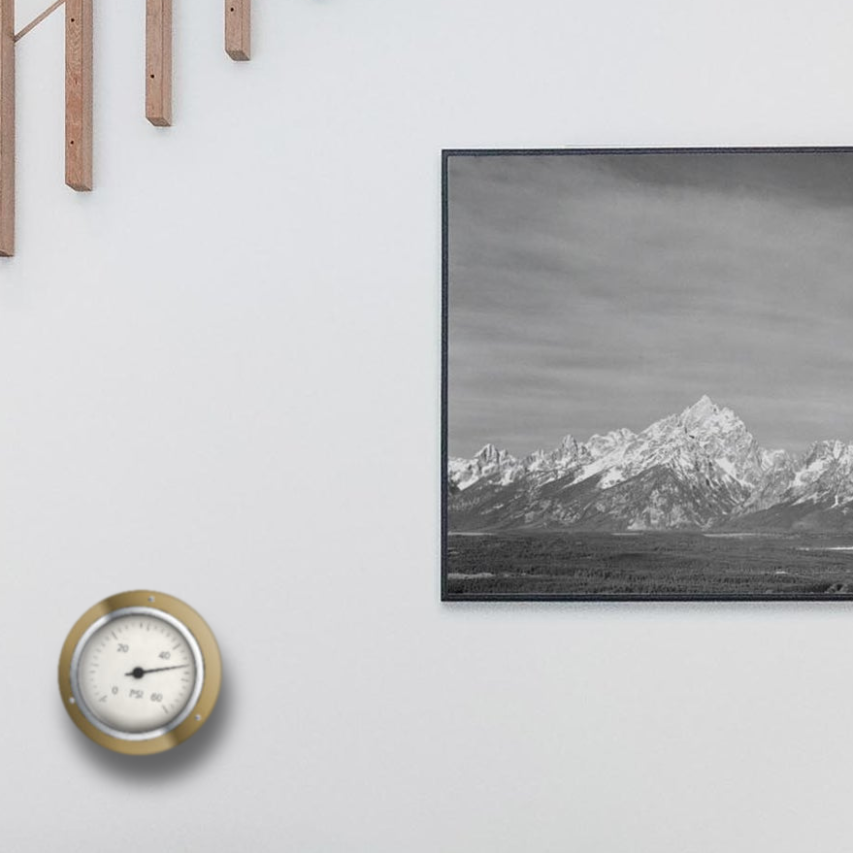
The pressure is 46 (psi)
